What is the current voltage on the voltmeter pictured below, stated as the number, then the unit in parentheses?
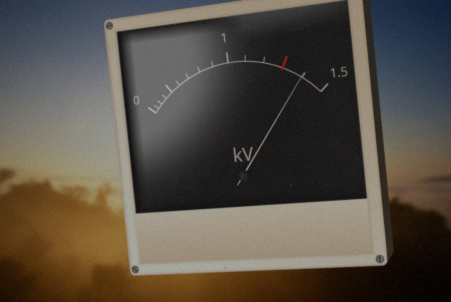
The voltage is 1.4 (kV)
